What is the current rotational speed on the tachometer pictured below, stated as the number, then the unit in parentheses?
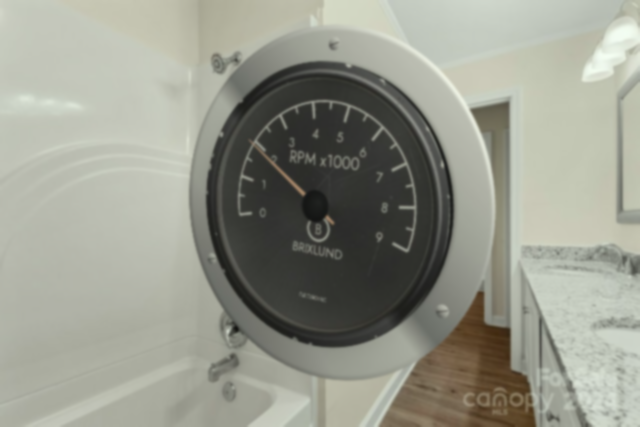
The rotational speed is 2000 (rpm)
